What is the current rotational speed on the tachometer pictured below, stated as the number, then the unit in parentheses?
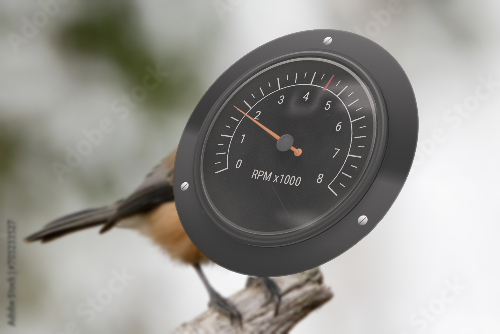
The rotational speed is 1750 (rpm)
